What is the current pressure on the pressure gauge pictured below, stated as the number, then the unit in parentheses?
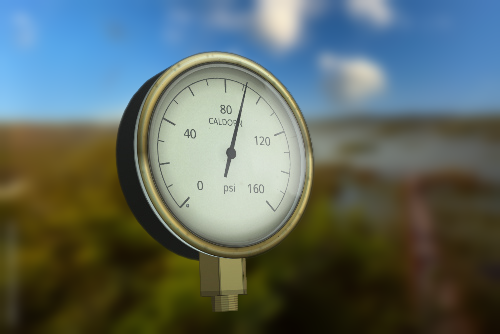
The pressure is 90 (psi)
